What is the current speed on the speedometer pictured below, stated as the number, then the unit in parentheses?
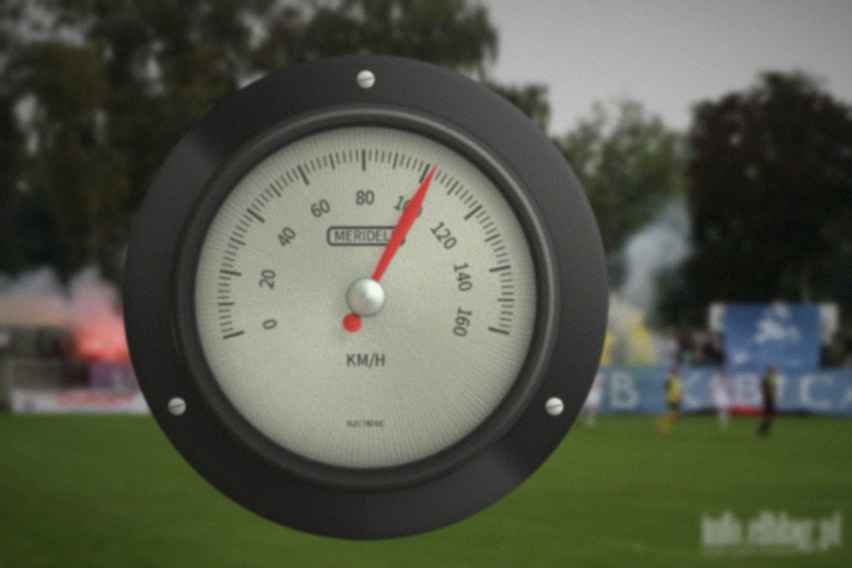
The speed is 102 (km/h)
